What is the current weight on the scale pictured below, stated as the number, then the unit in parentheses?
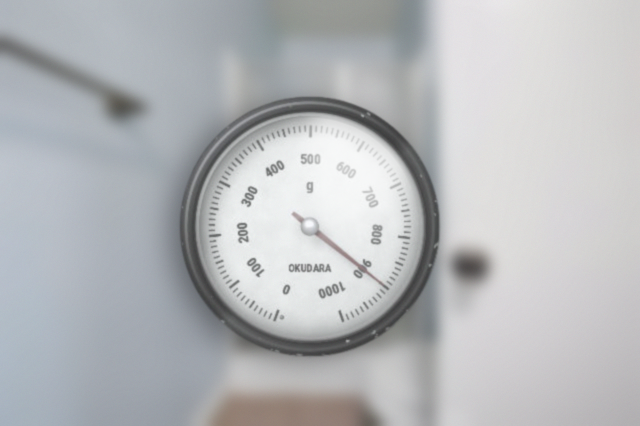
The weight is 900 (g)
